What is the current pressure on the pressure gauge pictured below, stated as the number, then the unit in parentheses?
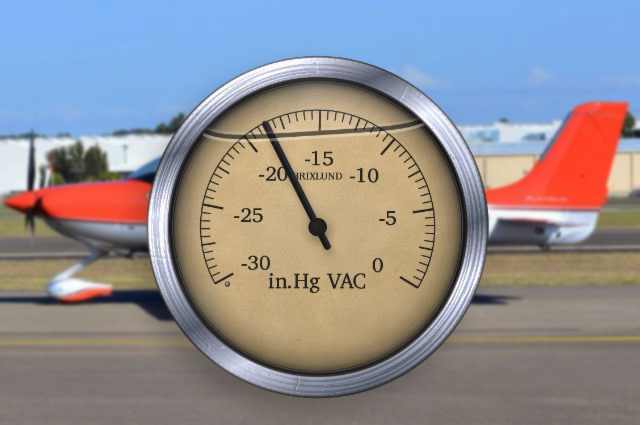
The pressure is -18.5 (inHg)
